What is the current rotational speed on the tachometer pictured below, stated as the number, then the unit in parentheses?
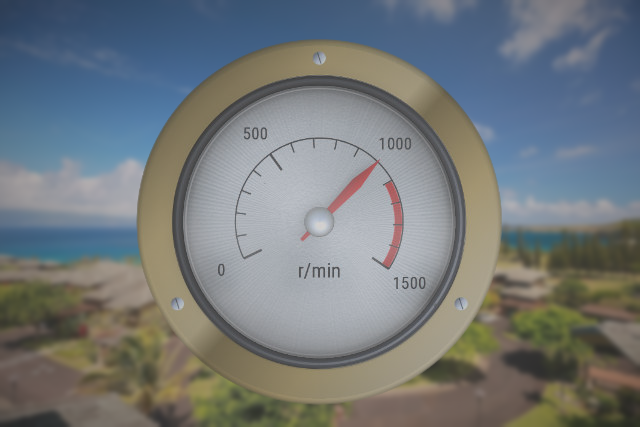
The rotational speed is 1000 (rpm)
